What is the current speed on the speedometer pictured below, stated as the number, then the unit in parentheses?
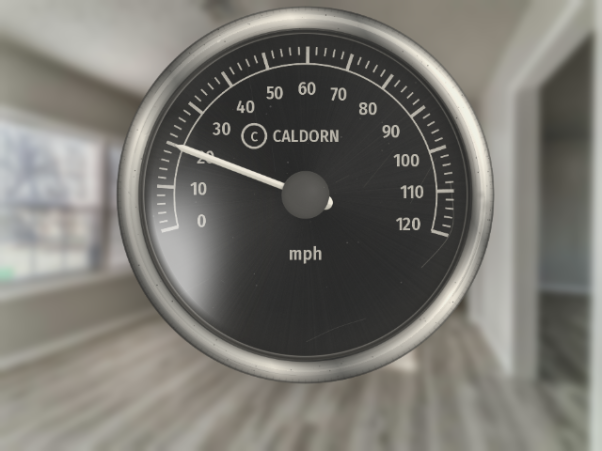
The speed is 20 (mph)
